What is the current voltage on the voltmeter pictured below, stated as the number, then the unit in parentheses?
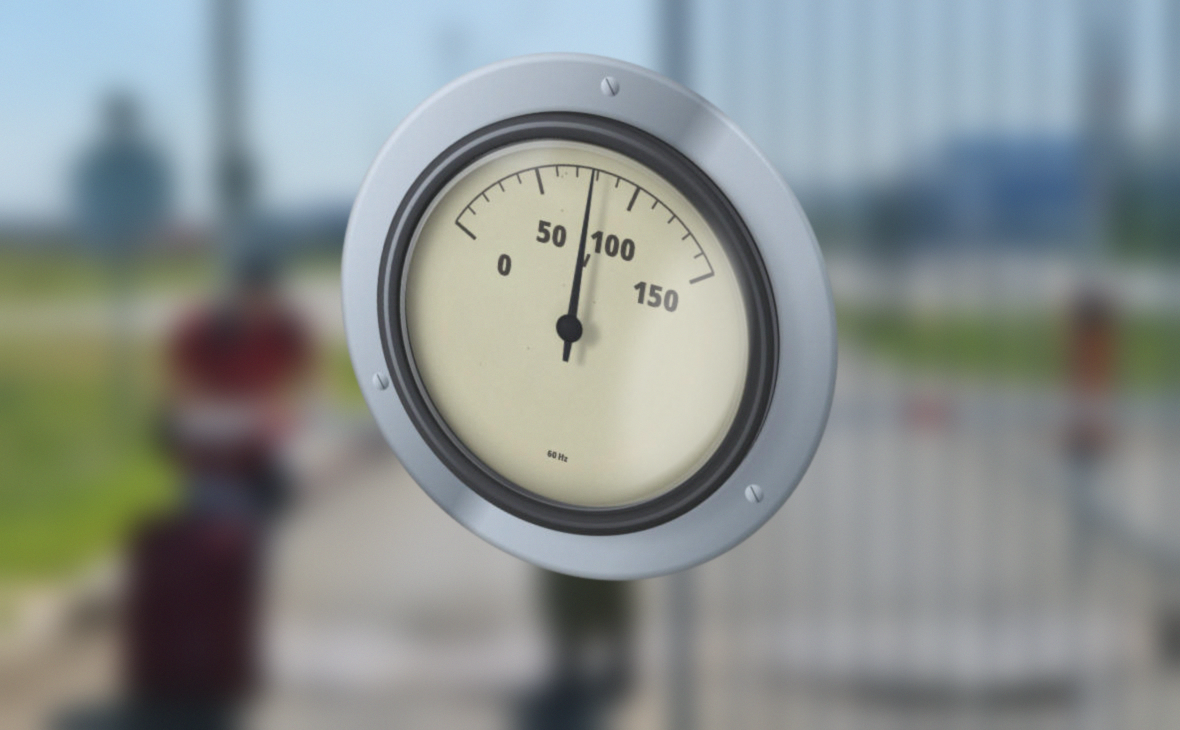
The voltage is 80 (V)
